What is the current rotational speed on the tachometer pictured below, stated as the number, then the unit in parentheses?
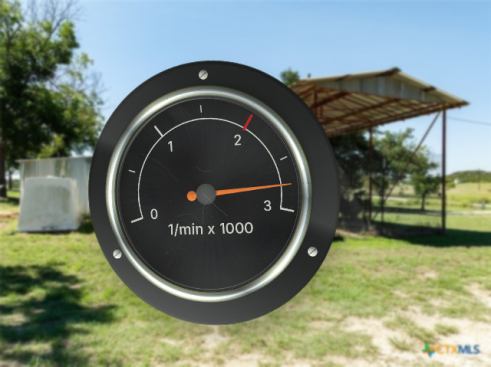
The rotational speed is 2750 (rpm)
